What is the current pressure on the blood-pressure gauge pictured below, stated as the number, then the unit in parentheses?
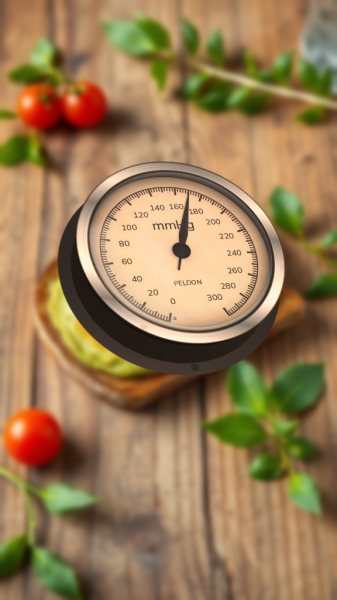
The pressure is 170 (mmHg)
